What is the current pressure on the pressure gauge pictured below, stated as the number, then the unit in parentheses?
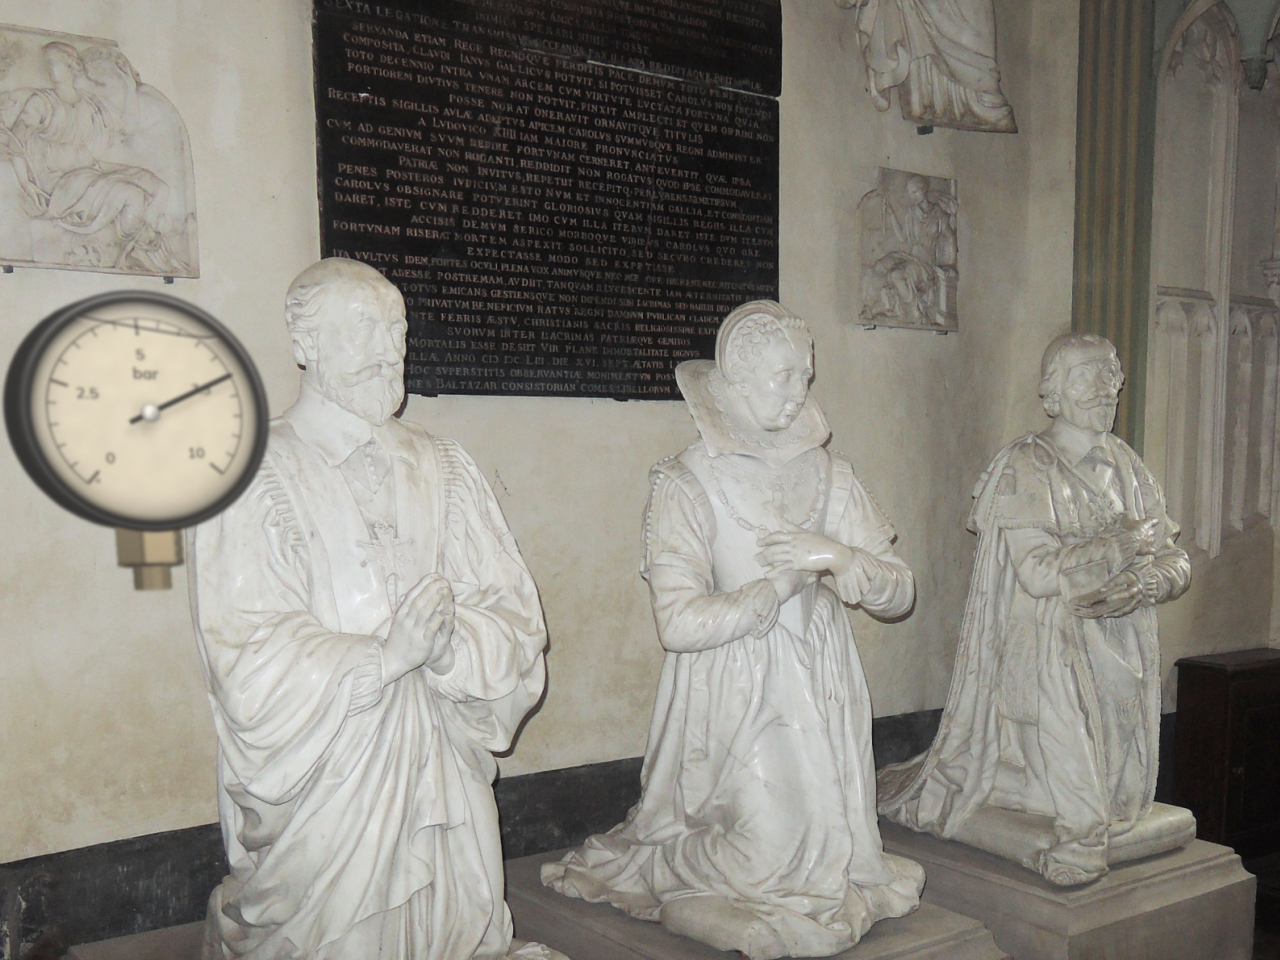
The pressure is 7.5 (bar)
